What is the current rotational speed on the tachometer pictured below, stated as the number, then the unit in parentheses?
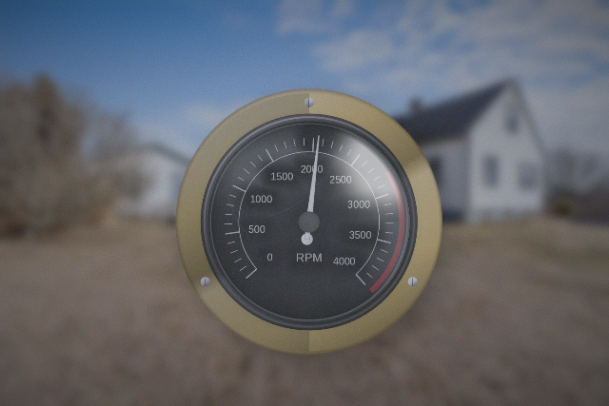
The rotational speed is 2050 (rpm)
